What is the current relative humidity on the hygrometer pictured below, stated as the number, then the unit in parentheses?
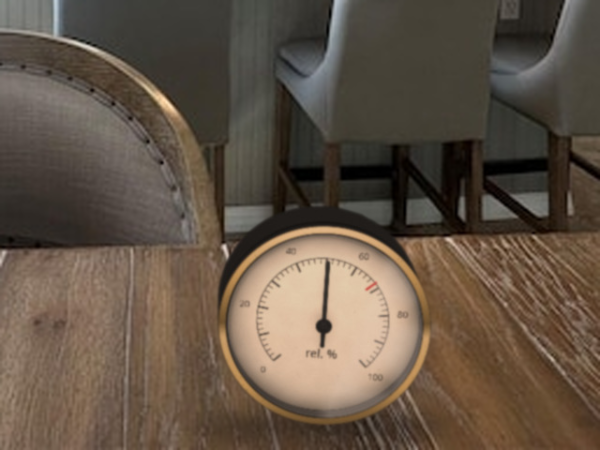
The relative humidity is 50 (%)
